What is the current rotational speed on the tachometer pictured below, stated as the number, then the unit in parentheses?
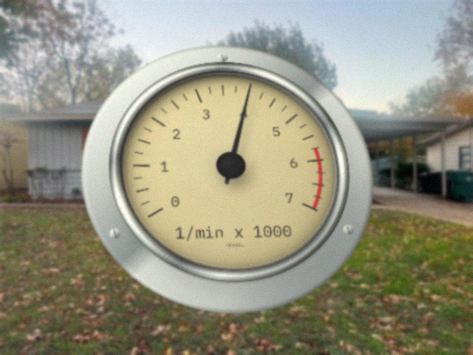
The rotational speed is 4000 (rpm)
